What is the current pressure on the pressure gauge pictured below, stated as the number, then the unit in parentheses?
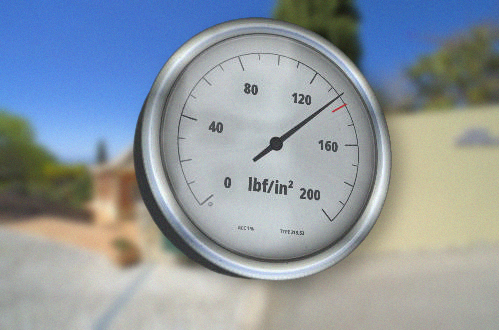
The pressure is 135 (psi)
